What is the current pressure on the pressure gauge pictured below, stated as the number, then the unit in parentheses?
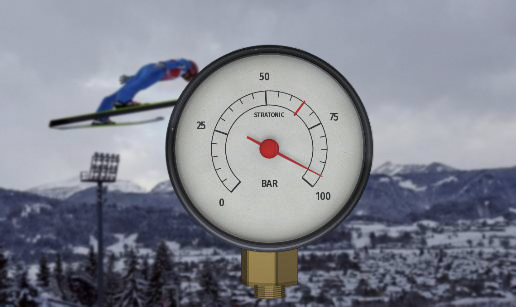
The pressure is 95 (bar)
